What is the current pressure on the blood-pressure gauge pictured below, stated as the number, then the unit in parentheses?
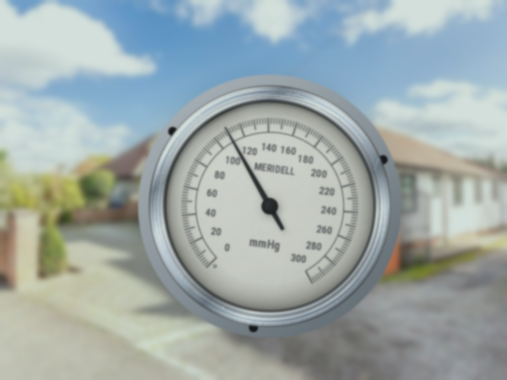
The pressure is 110 (mmHg)
